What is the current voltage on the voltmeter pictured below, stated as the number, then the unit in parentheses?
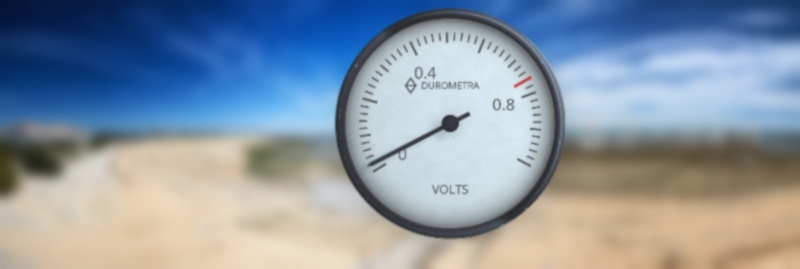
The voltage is 0.02 (V)
